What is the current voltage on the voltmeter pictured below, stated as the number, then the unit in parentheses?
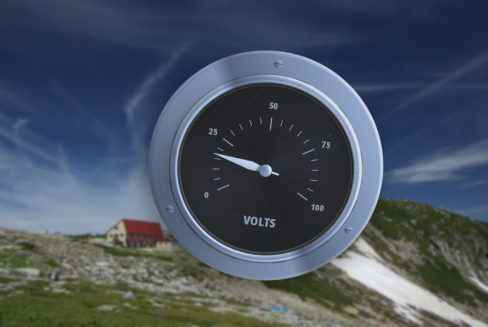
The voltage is 17.5 (V)
